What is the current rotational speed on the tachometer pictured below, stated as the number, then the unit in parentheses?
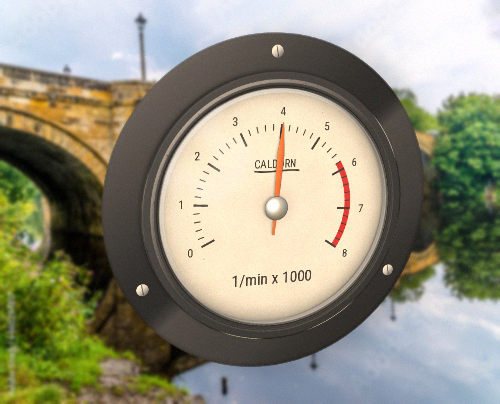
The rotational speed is 4000 (rpm)
